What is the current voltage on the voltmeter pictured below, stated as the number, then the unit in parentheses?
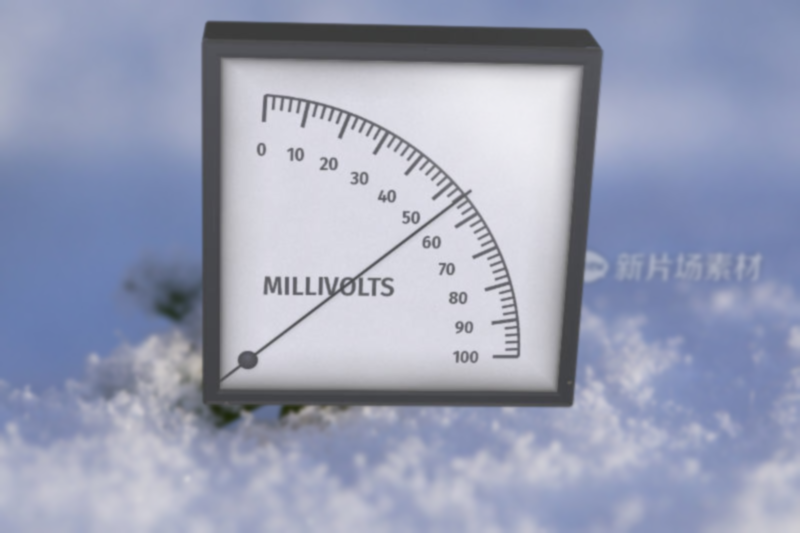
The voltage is 54 (mV)
